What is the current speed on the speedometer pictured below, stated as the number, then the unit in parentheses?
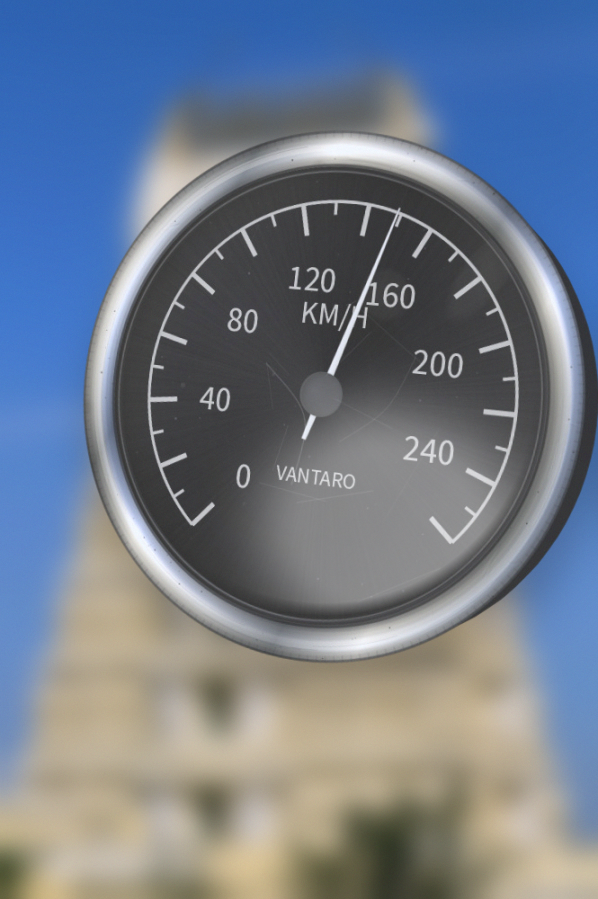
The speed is 150 (km/h)
